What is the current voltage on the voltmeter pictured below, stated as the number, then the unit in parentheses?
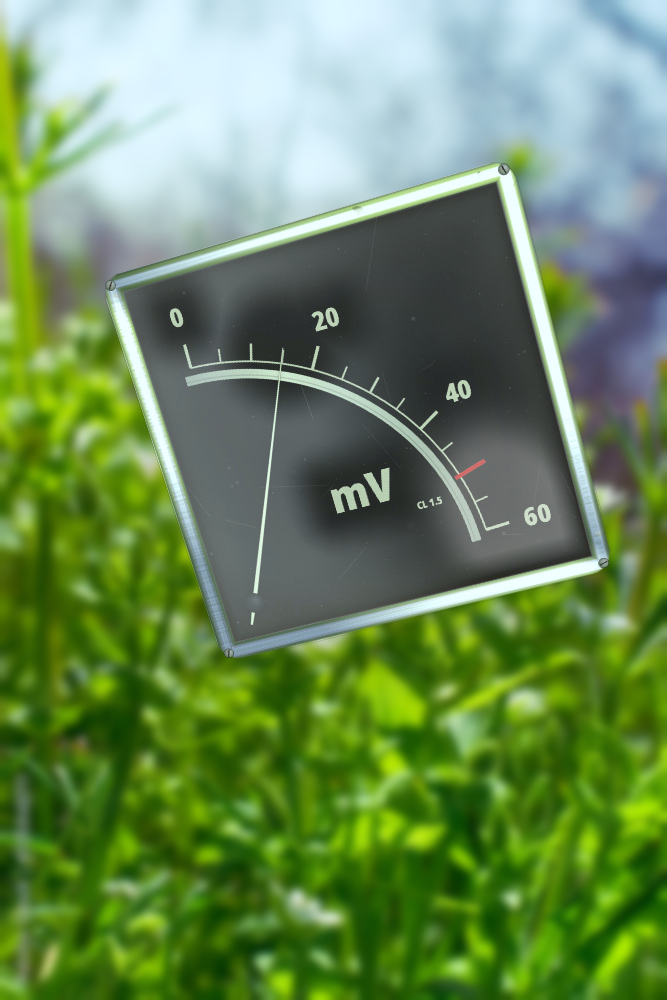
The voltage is 15 (mV)
